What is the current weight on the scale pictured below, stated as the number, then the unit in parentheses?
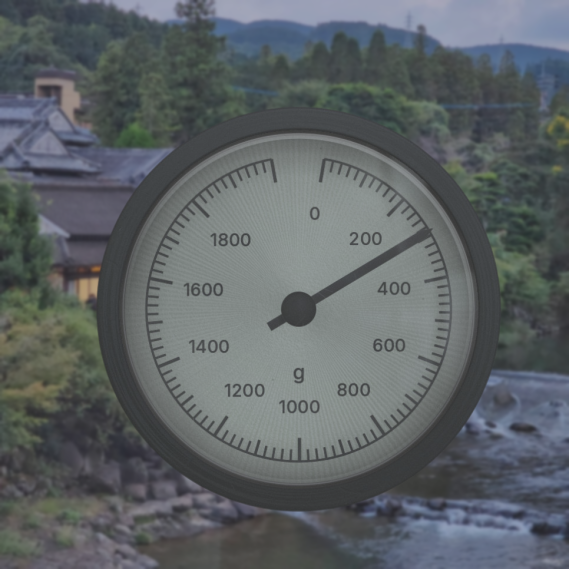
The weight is 290 (g)
